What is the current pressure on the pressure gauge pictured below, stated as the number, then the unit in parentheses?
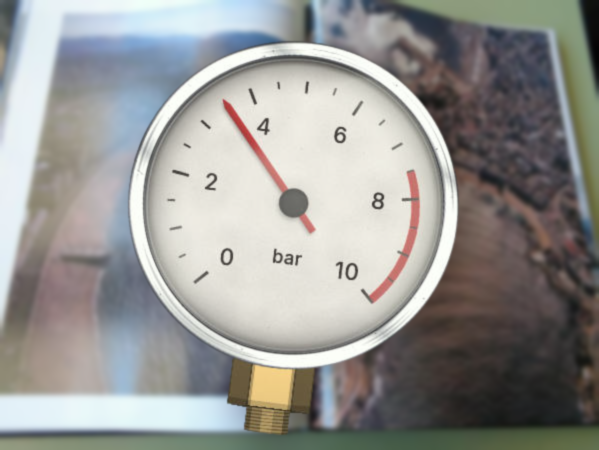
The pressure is 3.5 (bar)
